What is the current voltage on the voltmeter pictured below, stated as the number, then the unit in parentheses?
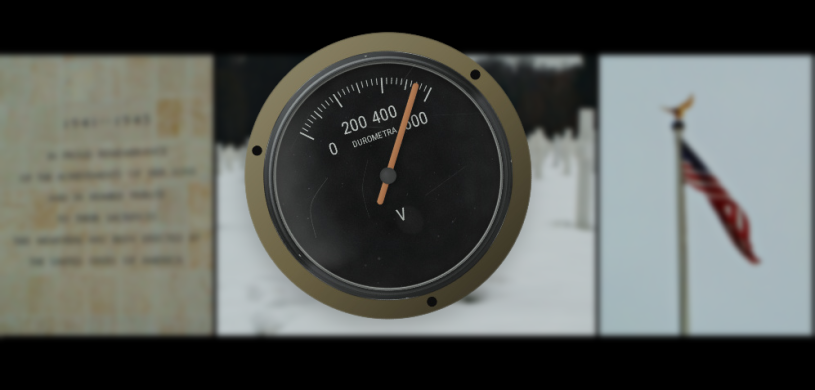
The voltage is 540 (V)
